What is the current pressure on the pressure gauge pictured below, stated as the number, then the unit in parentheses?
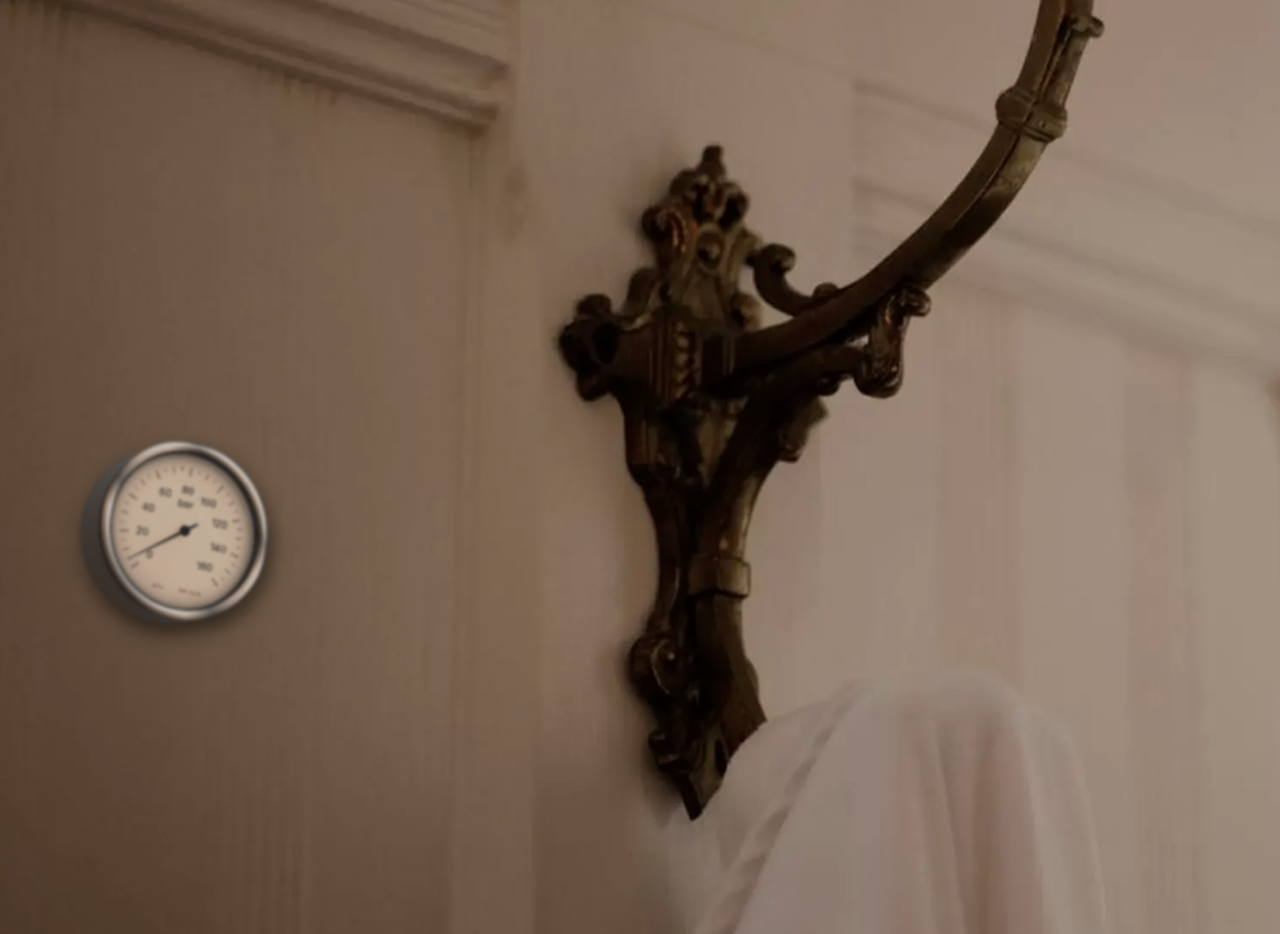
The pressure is 5 (bar)
